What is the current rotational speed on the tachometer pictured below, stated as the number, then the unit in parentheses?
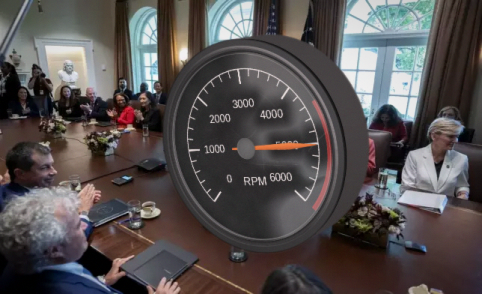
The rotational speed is 5000 (rpm)
